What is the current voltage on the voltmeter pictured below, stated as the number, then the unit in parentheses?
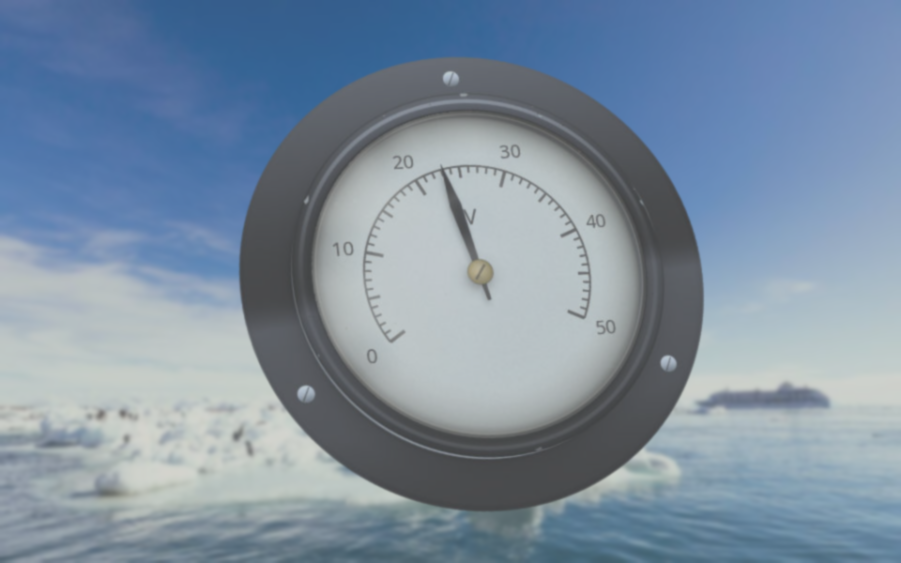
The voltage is 23 (V)
